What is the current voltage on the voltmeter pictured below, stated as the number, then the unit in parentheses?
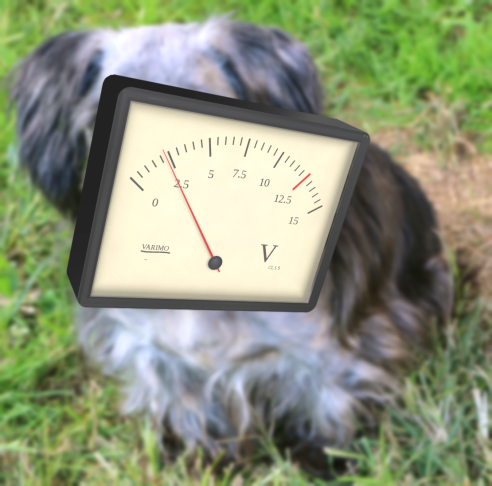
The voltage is 2.25 (V)
